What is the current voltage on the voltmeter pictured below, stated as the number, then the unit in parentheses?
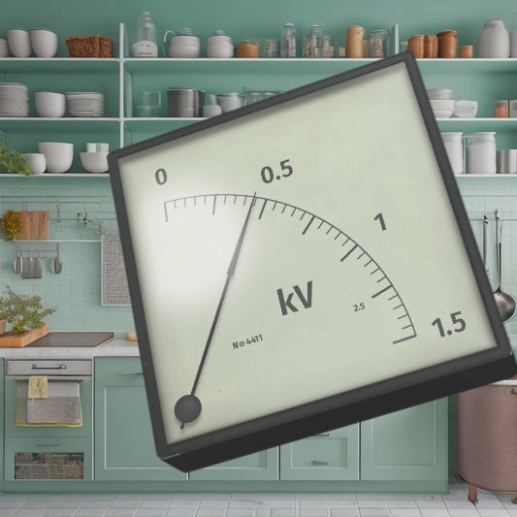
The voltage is 0.45 (kV)
